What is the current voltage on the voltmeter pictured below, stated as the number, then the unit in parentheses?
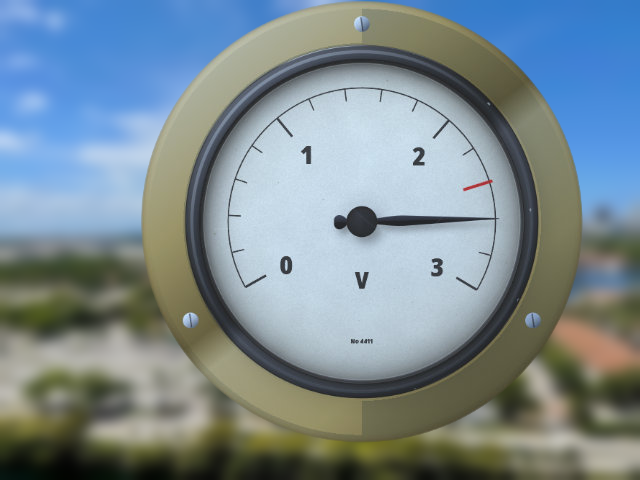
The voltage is 2.6 (V)
